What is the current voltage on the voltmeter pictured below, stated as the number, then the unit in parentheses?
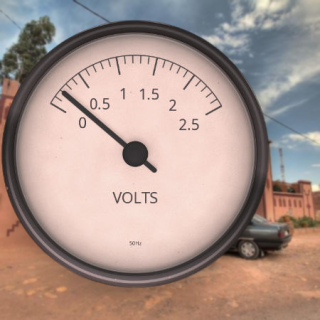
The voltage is 0.2 (V)
